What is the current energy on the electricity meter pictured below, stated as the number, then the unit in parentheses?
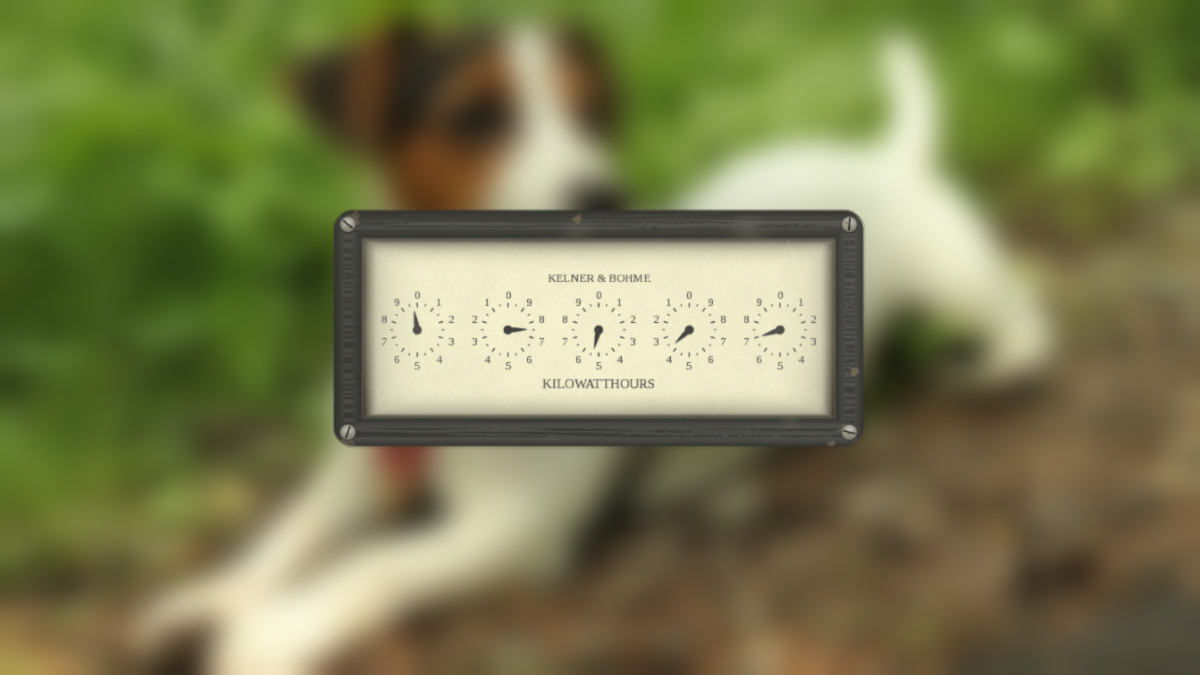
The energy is 97537 (kWh)
